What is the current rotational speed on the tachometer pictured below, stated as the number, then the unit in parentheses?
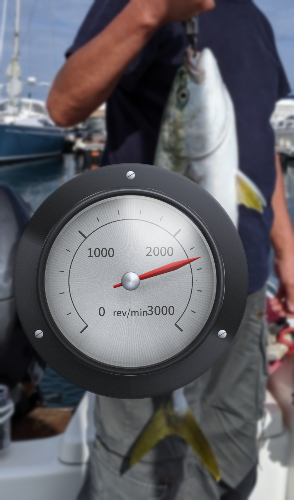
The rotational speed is 2300 (rpm)
